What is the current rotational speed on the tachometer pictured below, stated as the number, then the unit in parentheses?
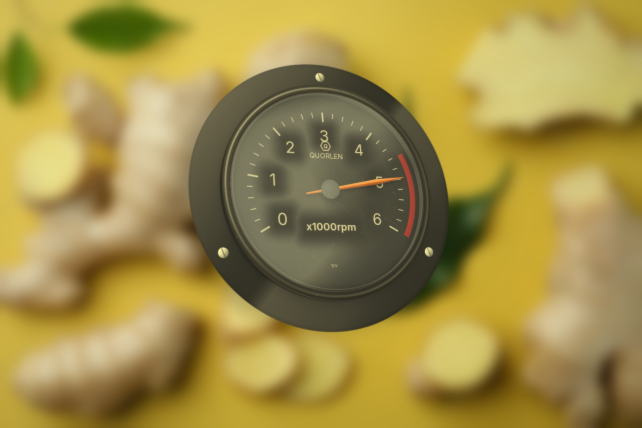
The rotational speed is 5000 (rpm)
